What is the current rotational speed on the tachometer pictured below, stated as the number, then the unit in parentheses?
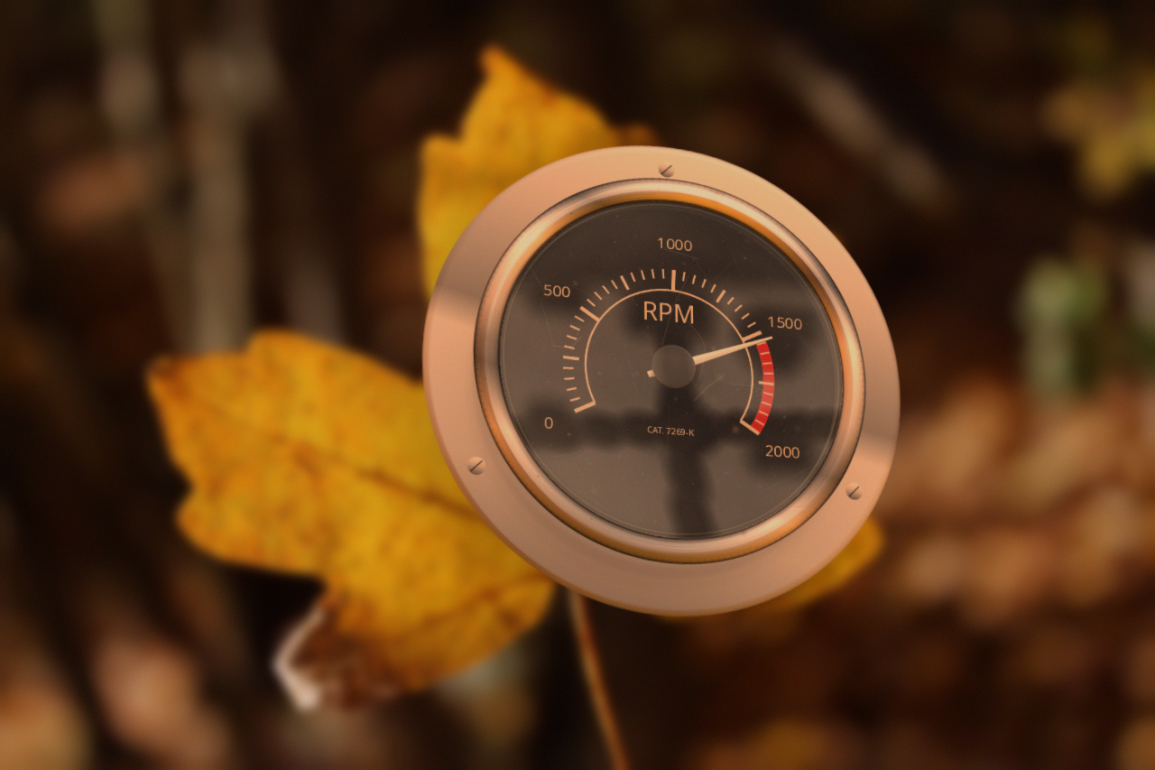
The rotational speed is 1550 (rpm)
